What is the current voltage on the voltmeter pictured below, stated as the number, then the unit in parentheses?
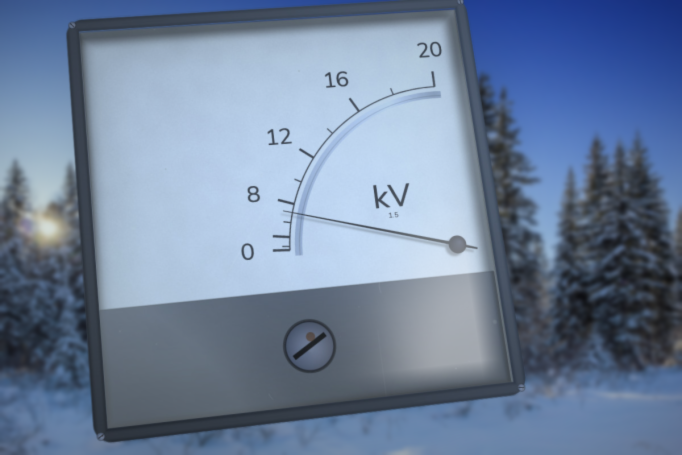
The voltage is 7 (kV)
